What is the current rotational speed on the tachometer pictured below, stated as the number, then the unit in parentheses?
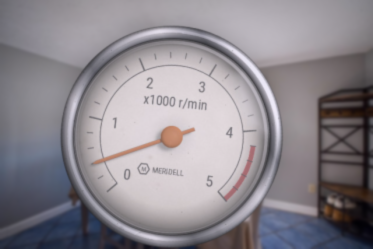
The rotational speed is 400 (rpm)
